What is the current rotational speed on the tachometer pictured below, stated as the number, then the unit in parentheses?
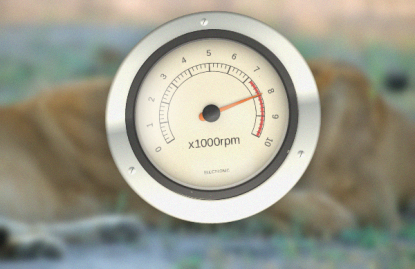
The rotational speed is 8000 (rpm)
